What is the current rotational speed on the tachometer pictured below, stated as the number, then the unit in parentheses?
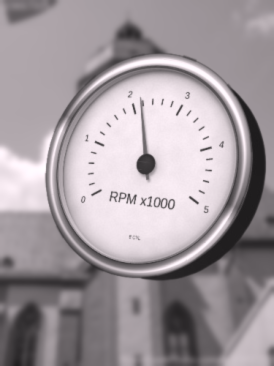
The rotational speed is 2200 (rpm)
